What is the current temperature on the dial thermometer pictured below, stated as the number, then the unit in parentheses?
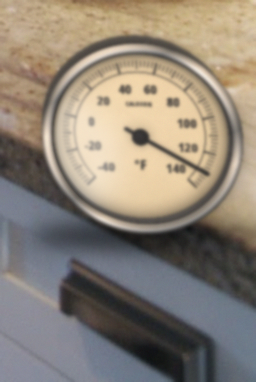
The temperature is 130 (°F)
